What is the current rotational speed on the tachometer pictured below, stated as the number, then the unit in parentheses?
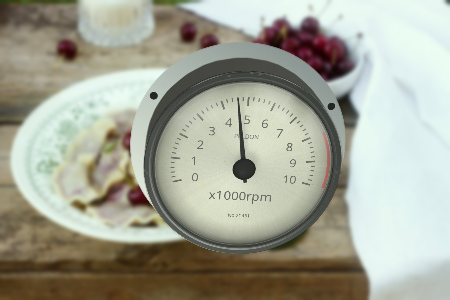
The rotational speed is 4600 (rpm)
